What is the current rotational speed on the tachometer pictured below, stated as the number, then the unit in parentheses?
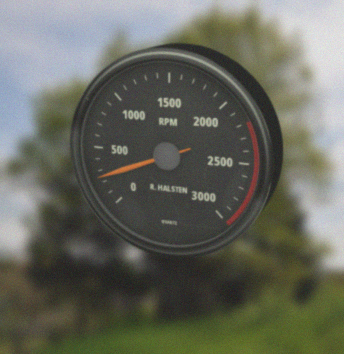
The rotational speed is 250 (rpm)
